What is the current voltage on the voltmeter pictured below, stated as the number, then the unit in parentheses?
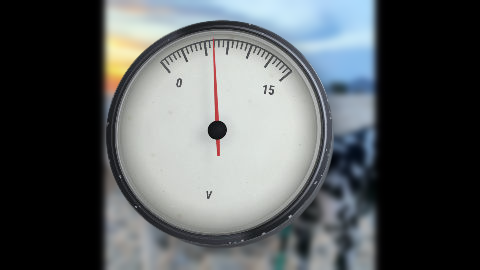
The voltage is 6 (V)
